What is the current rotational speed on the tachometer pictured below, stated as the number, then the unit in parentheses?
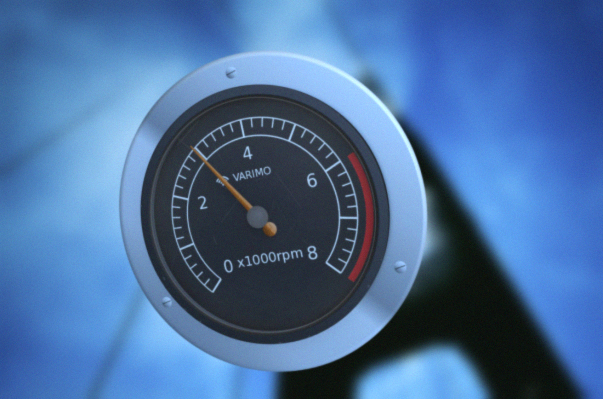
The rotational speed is 3000 (rpm)
